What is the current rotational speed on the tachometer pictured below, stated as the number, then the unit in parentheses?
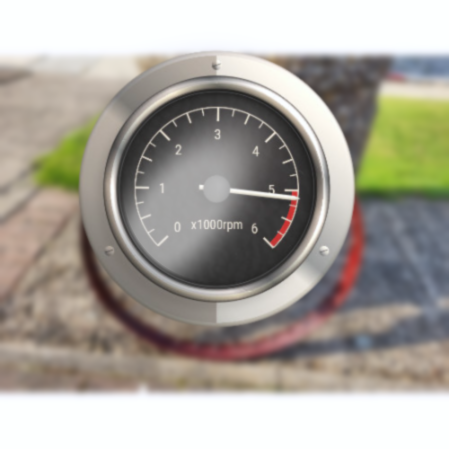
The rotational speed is 5125 (rpm)
